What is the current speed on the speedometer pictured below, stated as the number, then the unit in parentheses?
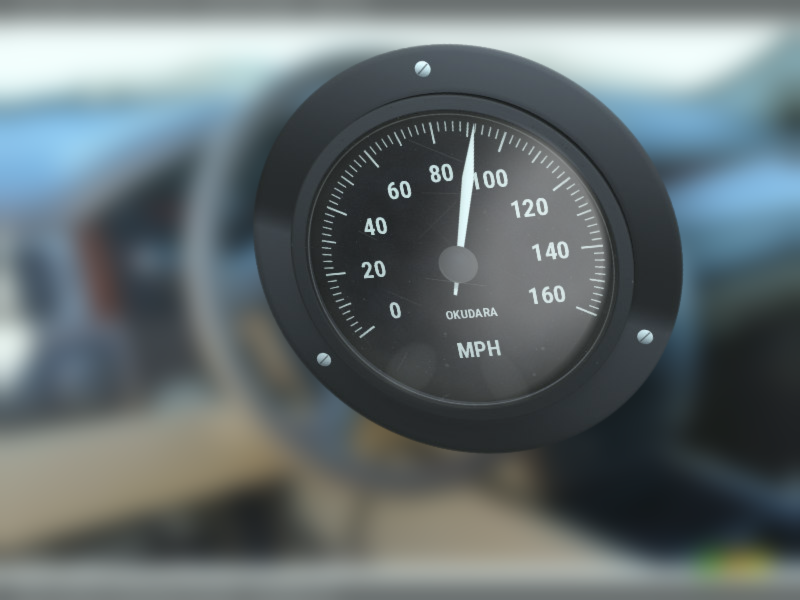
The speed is 92 (mph)
